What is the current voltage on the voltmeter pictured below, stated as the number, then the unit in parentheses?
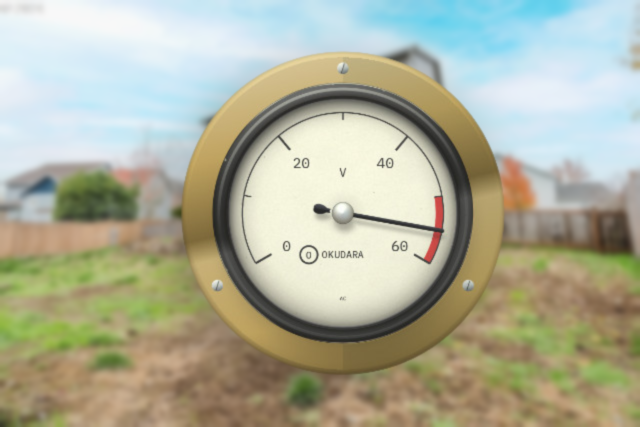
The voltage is 55 (V)
